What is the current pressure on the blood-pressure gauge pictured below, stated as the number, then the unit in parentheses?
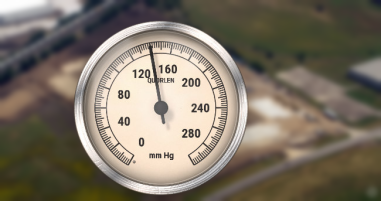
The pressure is 140 (mmHg)
